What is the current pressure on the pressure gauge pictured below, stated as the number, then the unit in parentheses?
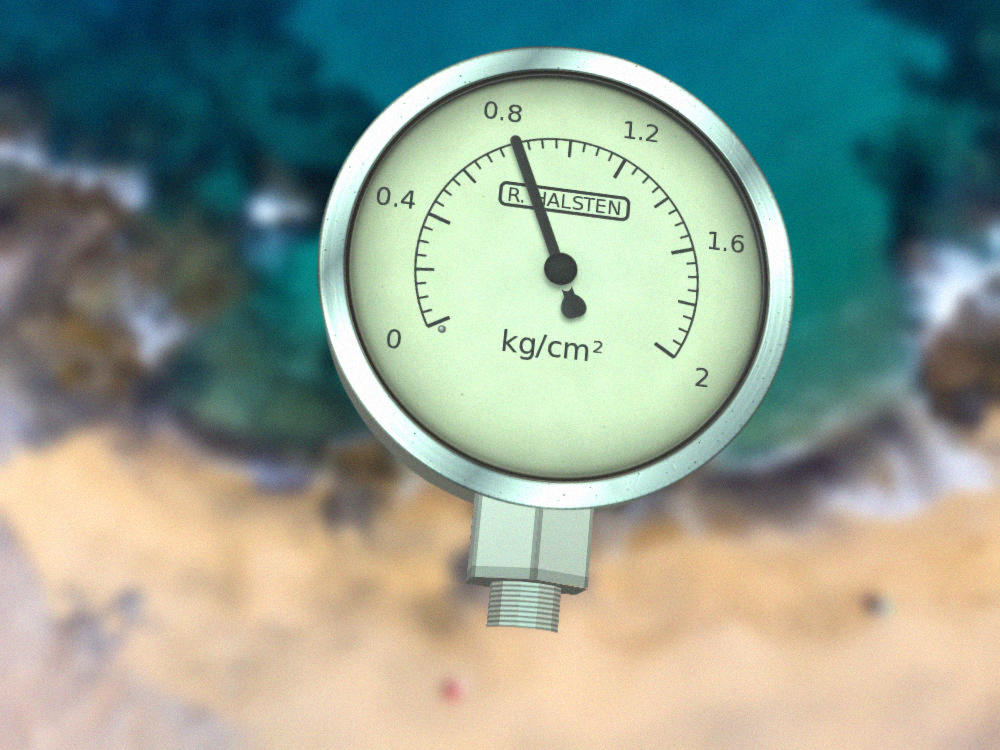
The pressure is 0.8 (kg/cm²)
